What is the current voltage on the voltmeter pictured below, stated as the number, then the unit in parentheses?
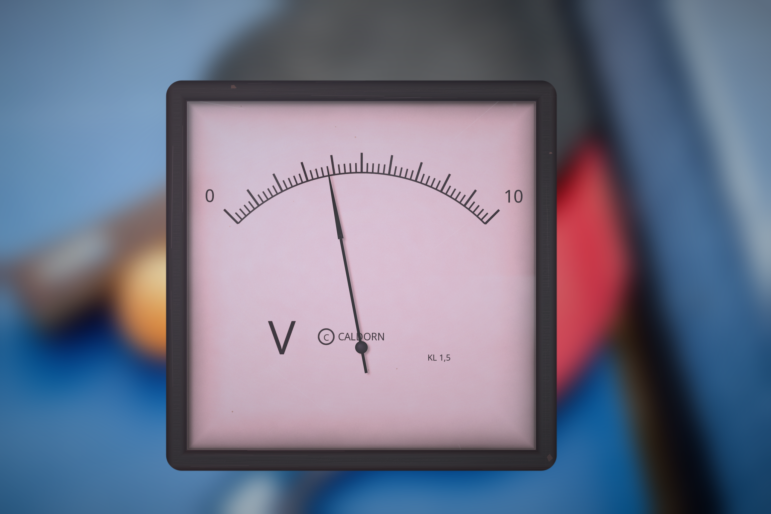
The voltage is 3.8 (V)
